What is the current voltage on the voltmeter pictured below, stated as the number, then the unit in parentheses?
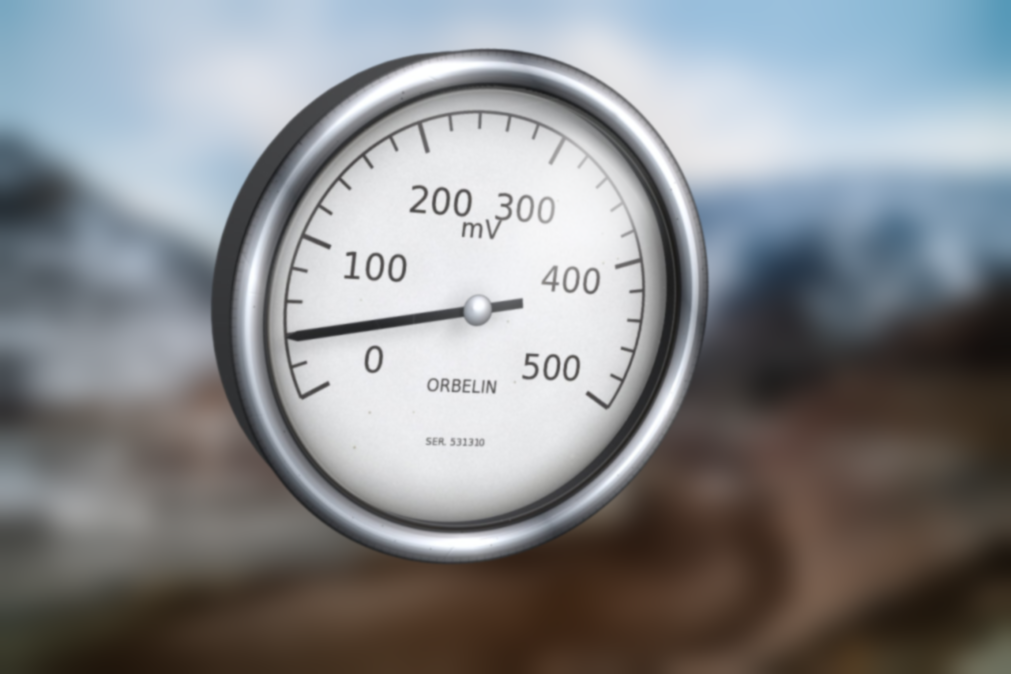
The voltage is 40 (mV)
